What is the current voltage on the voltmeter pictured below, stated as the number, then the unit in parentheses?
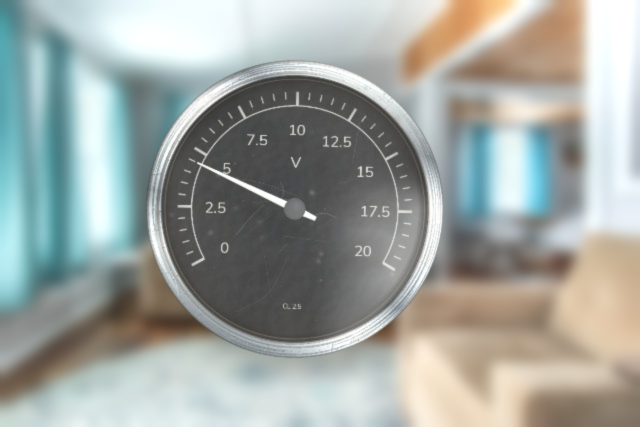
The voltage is 4.5 (V)
